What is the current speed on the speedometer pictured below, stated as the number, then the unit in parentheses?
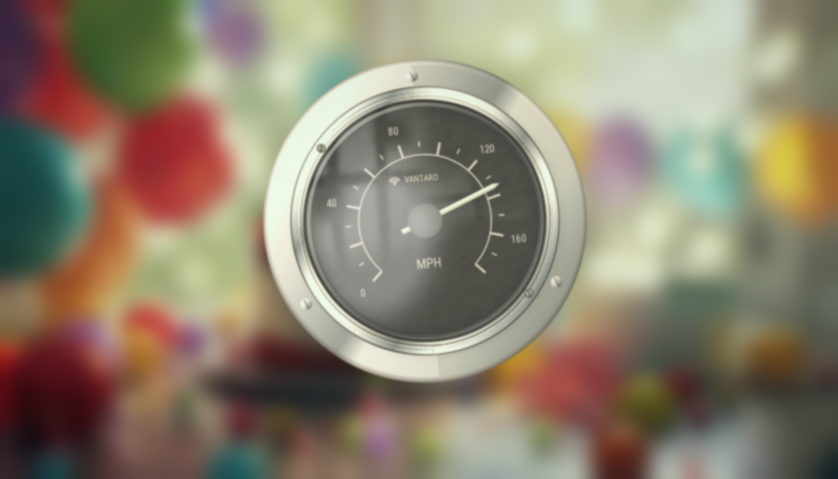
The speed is 135 (mph)
